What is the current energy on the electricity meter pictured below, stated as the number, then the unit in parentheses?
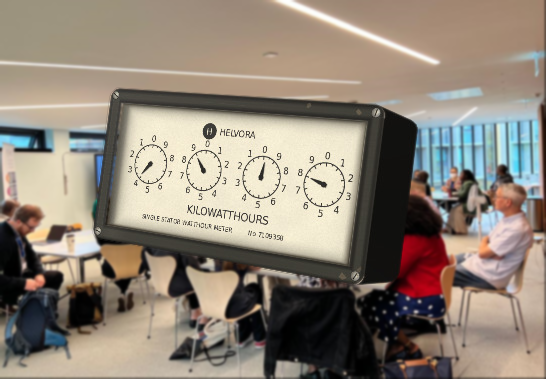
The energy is 3898 (kWh)
